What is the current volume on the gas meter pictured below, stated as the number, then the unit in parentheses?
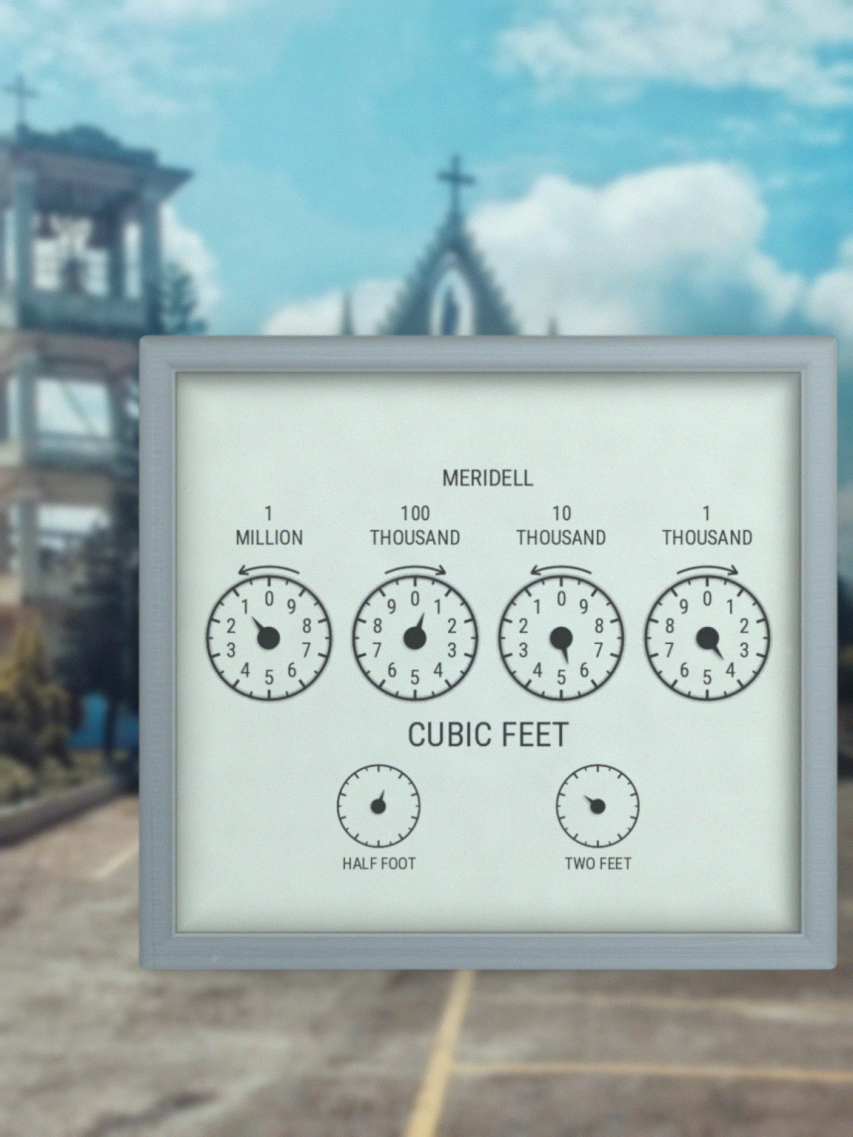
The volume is 105400 (ft³)
